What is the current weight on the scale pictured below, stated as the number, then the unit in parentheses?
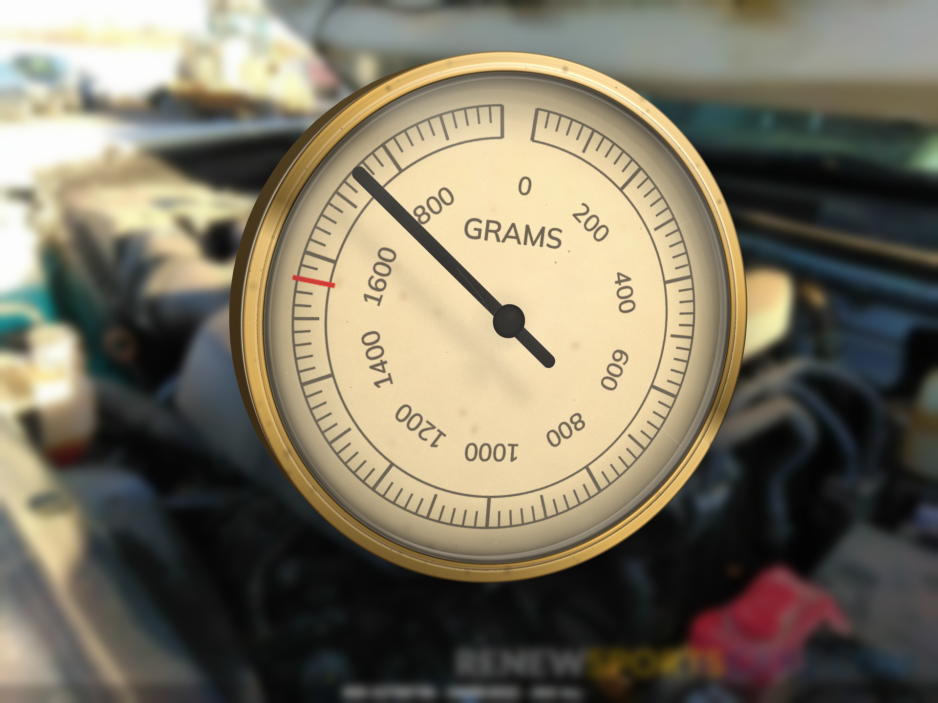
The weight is 1740 (g)
